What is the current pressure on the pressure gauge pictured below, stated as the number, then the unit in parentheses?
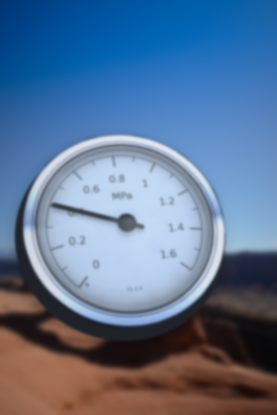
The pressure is 0.4 (MPa)
